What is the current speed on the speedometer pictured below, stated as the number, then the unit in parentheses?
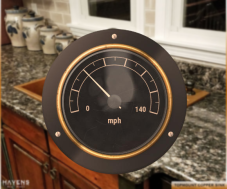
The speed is 40 (mph)
